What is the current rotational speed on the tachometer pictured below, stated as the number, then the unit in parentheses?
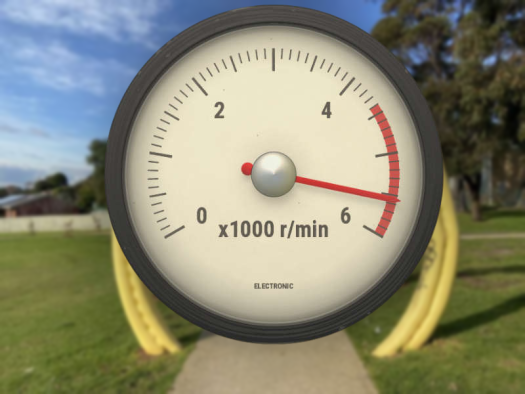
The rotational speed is 5550 (rpm)
